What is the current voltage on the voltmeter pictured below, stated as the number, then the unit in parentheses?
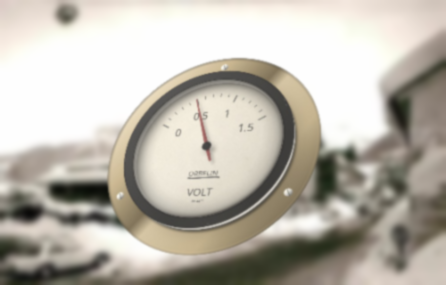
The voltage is 0.5 (V)
